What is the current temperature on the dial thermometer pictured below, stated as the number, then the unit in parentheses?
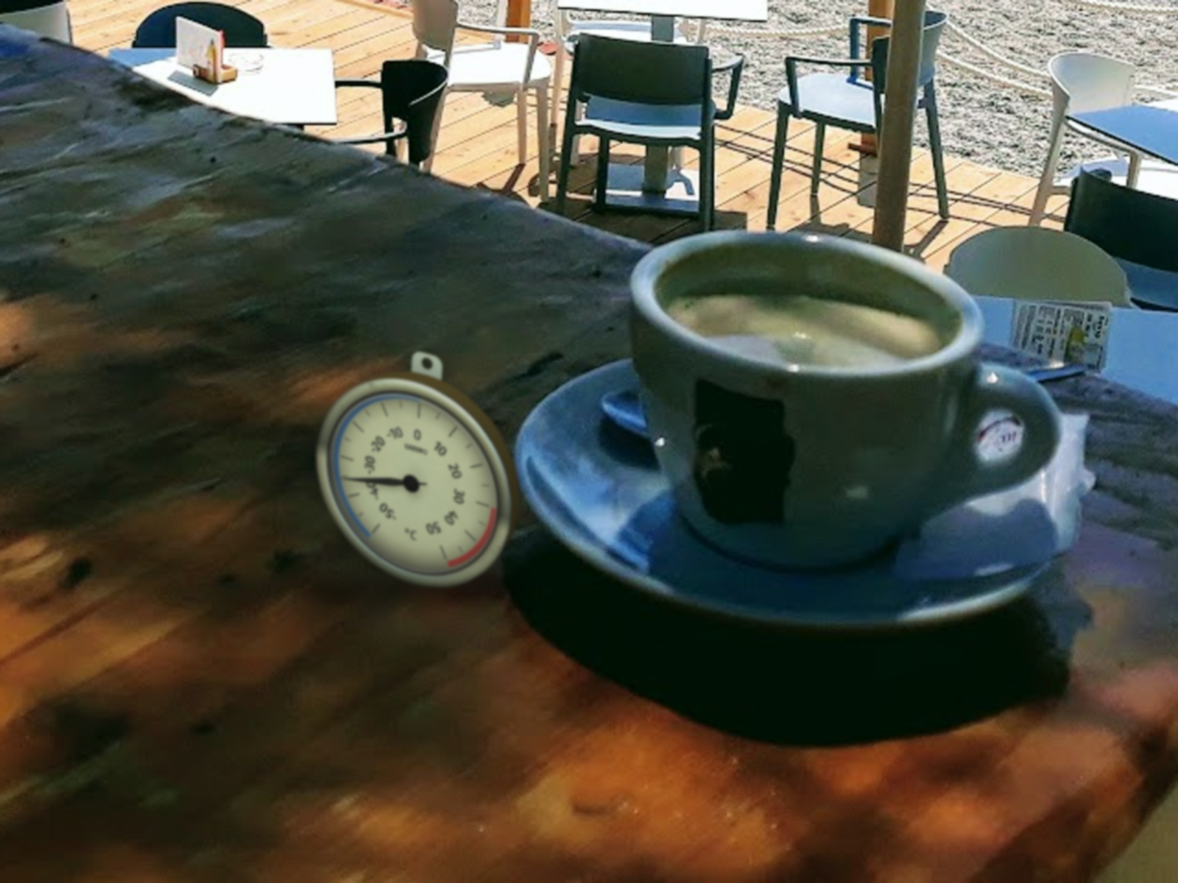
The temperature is -35 (°C)
